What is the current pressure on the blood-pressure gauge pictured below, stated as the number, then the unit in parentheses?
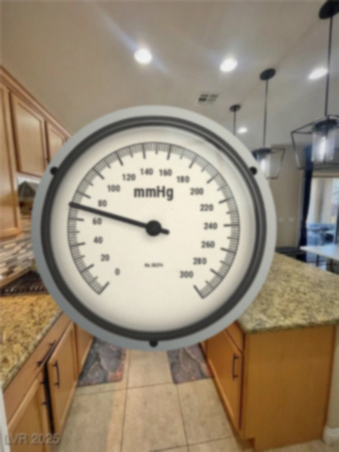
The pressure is 70 (mmHg)
